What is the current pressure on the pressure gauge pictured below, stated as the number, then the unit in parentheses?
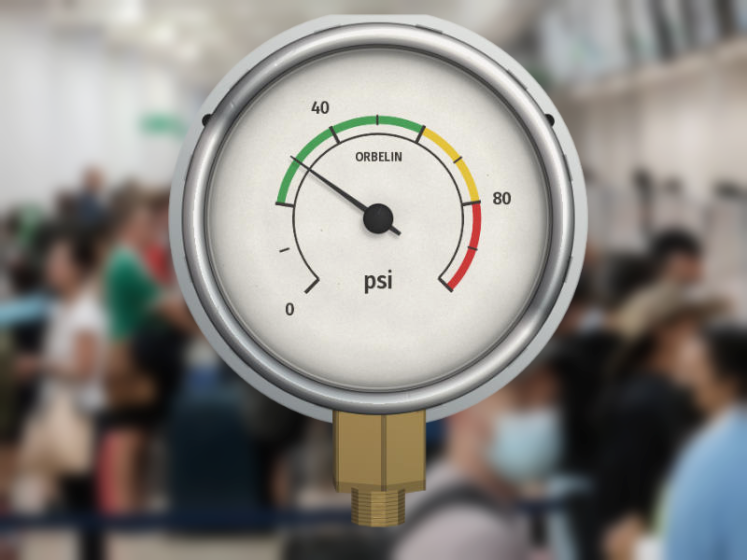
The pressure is 30 (psi)
